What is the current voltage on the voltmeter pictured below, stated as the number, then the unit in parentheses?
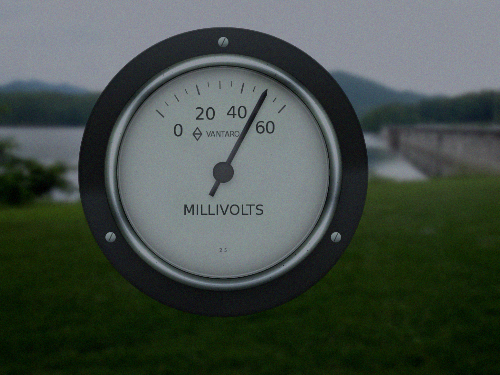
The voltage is 50 (mV)
